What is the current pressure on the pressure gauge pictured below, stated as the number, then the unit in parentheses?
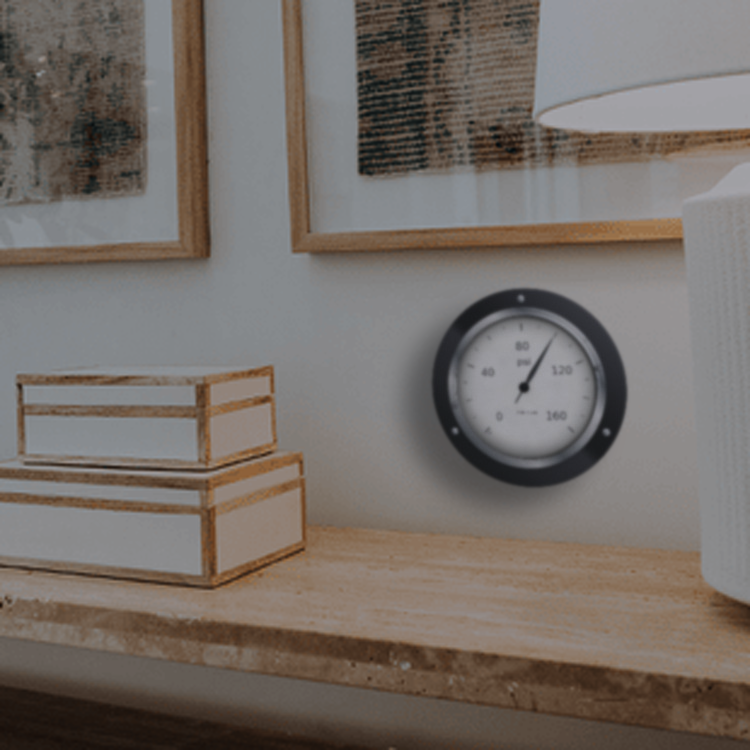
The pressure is 100 (psi)
